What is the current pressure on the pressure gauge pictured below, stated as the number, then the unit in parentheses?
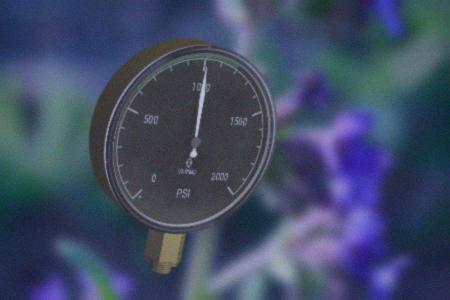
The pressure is 1000 (psi)
